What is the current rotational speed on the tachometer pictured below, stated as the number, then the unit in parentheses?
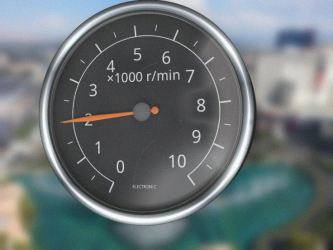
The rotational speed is 2000 (rpm)
